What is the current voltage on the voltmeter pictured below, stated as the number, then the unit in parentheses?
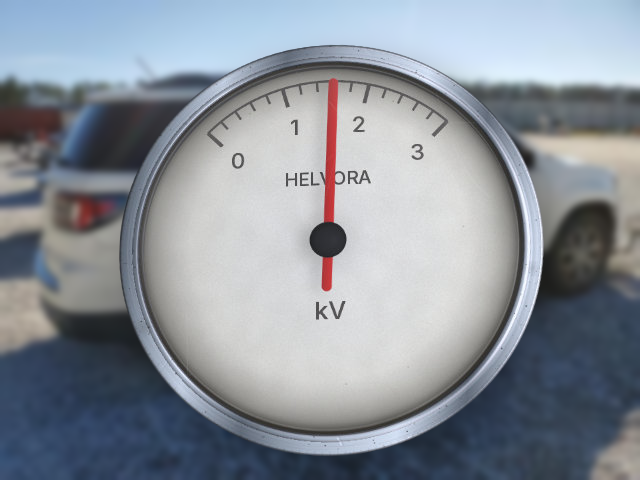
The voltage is 1.6 (kV)
